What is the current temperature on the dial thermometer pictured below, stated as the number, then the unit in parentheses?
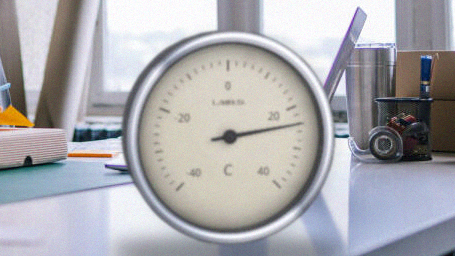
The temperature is 24 (°C)
